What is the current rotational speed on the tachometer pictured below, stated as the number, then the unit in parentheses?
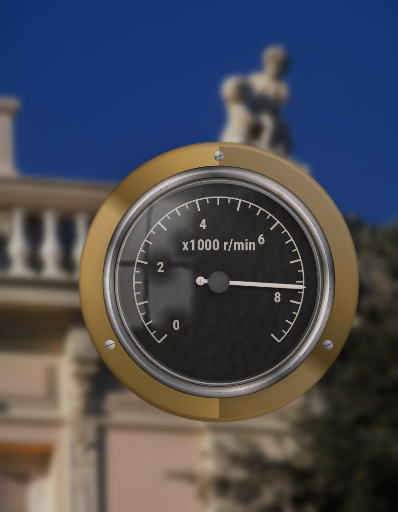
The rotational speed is 7625 (rpm)
